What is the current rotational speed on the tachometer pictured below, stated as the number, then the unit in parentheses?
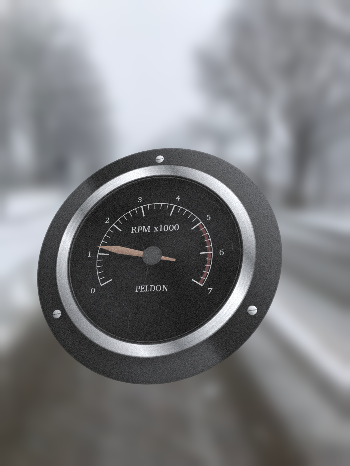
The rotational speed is 1200 (rpm)
